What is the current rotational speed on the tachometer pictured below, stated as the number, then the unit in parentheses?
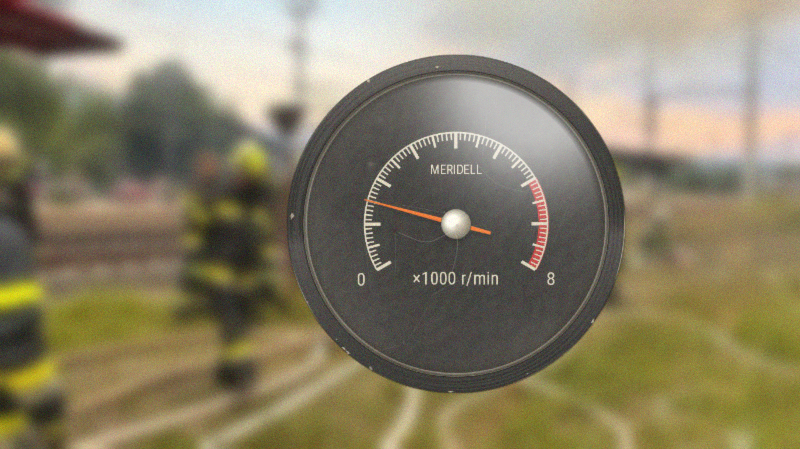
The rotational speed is 1500 (rpm)
